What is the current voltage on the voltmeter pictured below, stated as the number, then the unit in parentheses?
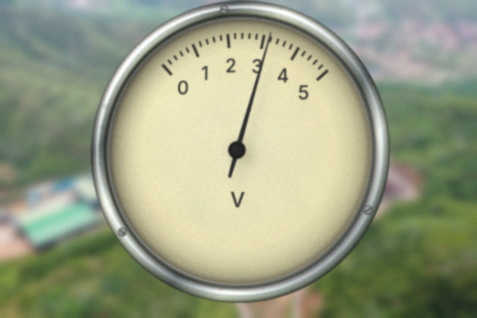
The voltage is 3.2 (V)
